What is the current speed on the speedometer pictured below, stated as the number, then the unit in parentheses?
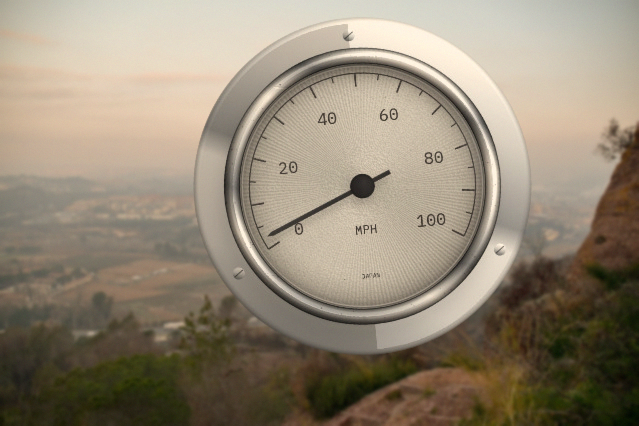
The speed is 2.5 (mph)
